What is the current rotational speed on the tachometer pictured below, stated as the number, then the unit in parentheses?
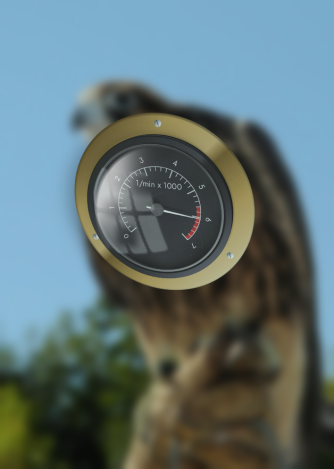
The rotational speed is 6000 (rpm)
